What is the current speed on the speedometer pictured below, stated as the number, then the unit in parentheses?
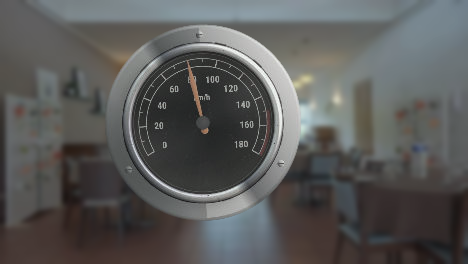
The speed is 80 (km/h)
